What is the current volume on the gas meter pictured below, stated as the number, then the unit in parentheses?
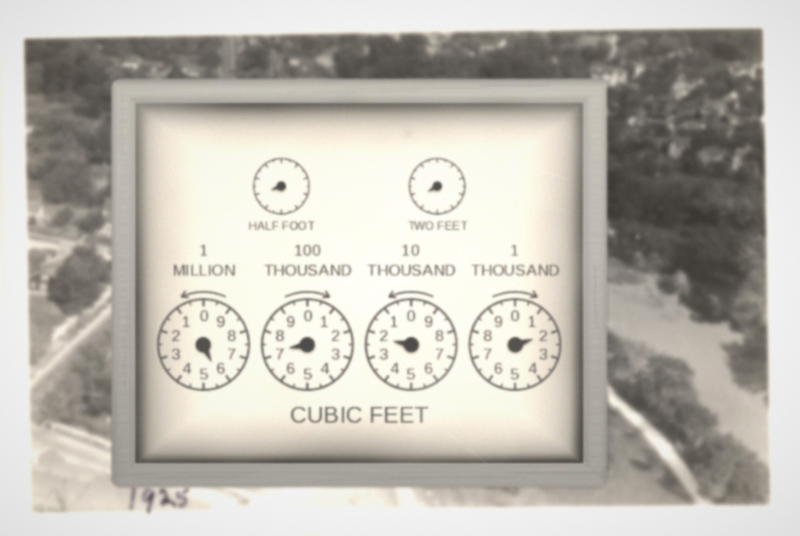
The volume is 572200 (ft³)
